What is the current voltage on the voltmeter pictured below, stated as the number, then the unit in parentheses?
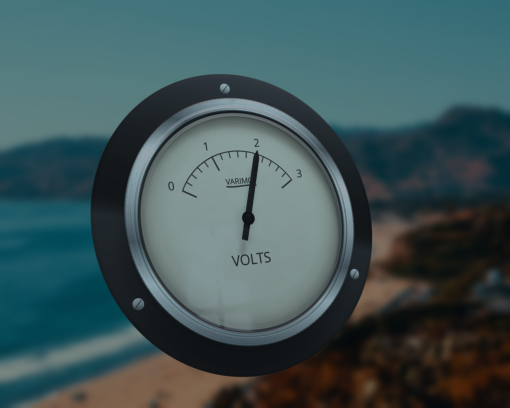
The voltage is 2 (V)
